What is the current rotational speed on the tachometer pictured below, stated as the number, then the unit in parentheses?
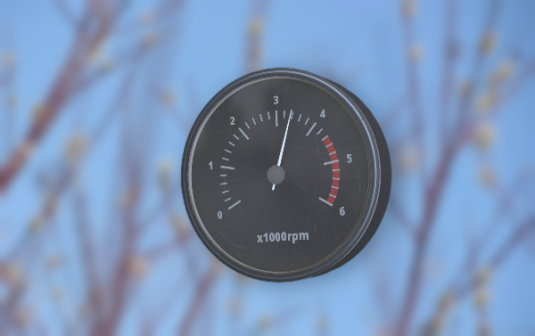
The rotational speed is 3400 (rpm)
